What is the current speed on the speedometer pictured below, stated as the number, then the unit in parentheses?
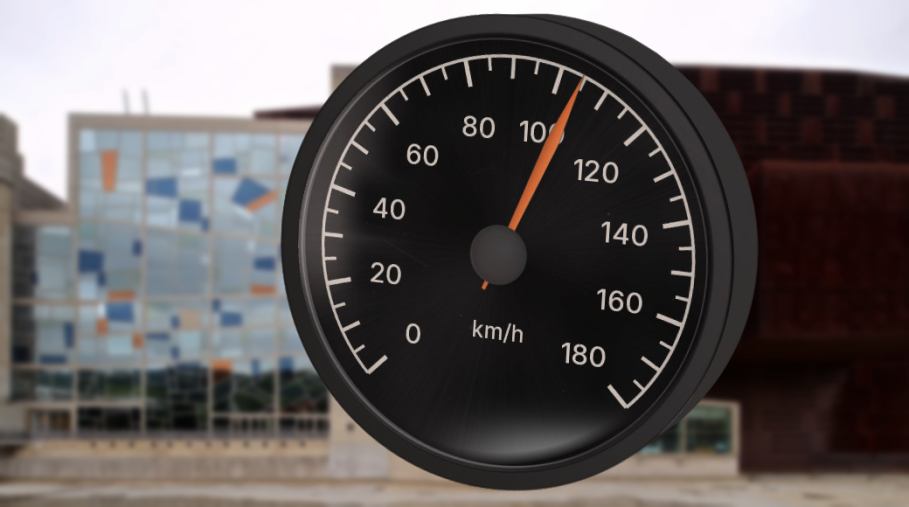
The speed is 105 (km/h)
